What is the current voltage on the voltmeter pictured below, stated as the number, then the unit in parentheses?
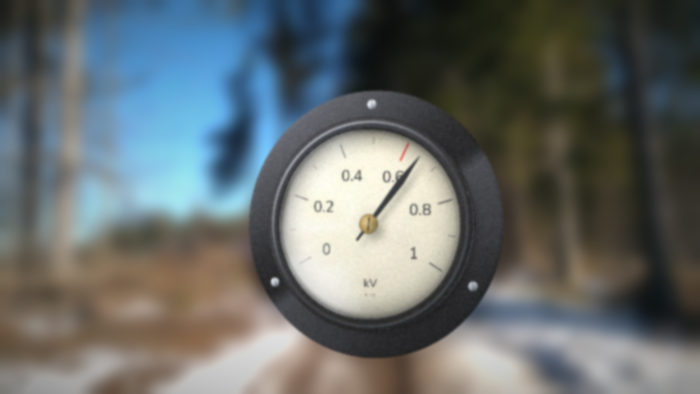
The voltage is 0.65 (kV)
